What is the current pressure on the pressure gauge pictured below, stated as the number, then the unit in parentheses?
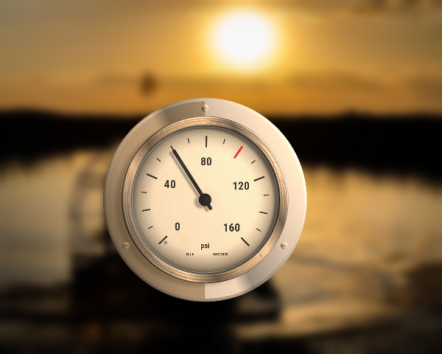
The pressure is 60 (psi)
